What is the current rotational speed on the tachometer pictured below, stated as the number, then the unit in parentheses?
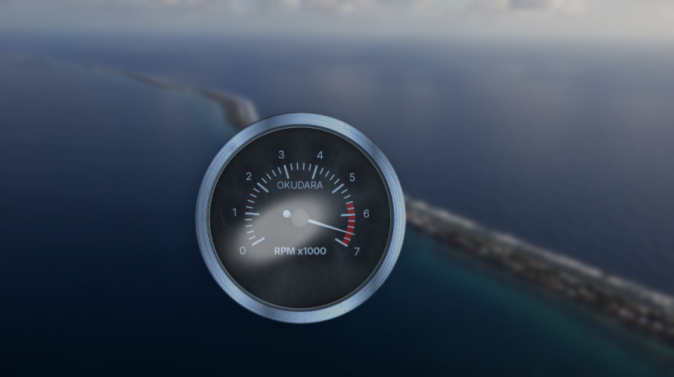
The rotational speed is 6600 (rpm)
